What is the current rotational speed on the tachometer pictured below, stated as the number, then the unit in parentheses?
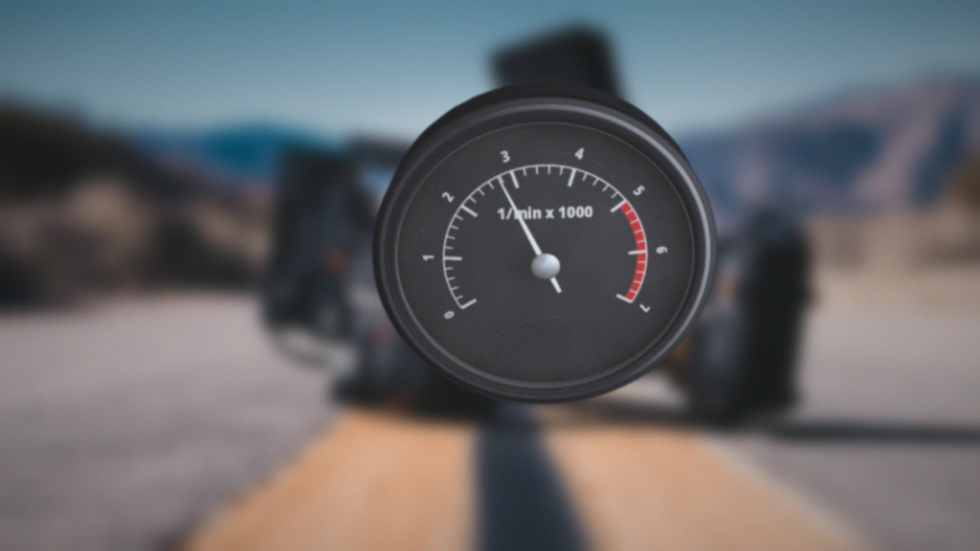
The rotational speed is 2800 (rpm)
